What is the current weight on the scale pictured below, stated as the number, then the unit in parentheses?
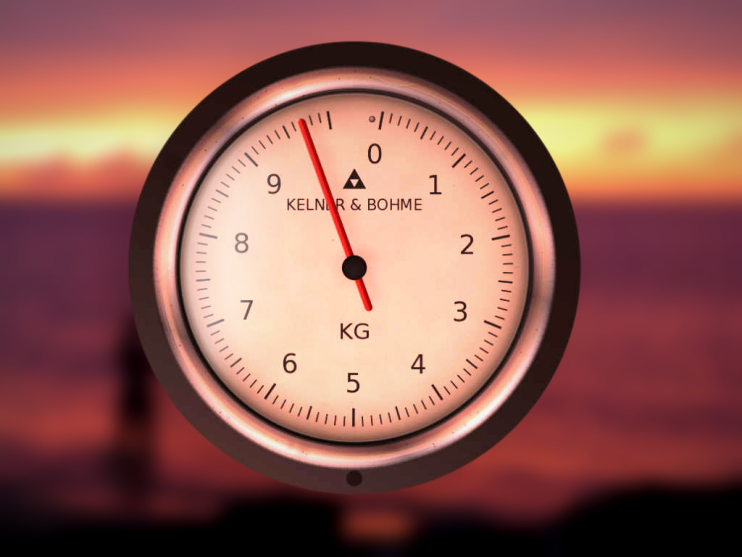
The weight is 9.7 (kg)
